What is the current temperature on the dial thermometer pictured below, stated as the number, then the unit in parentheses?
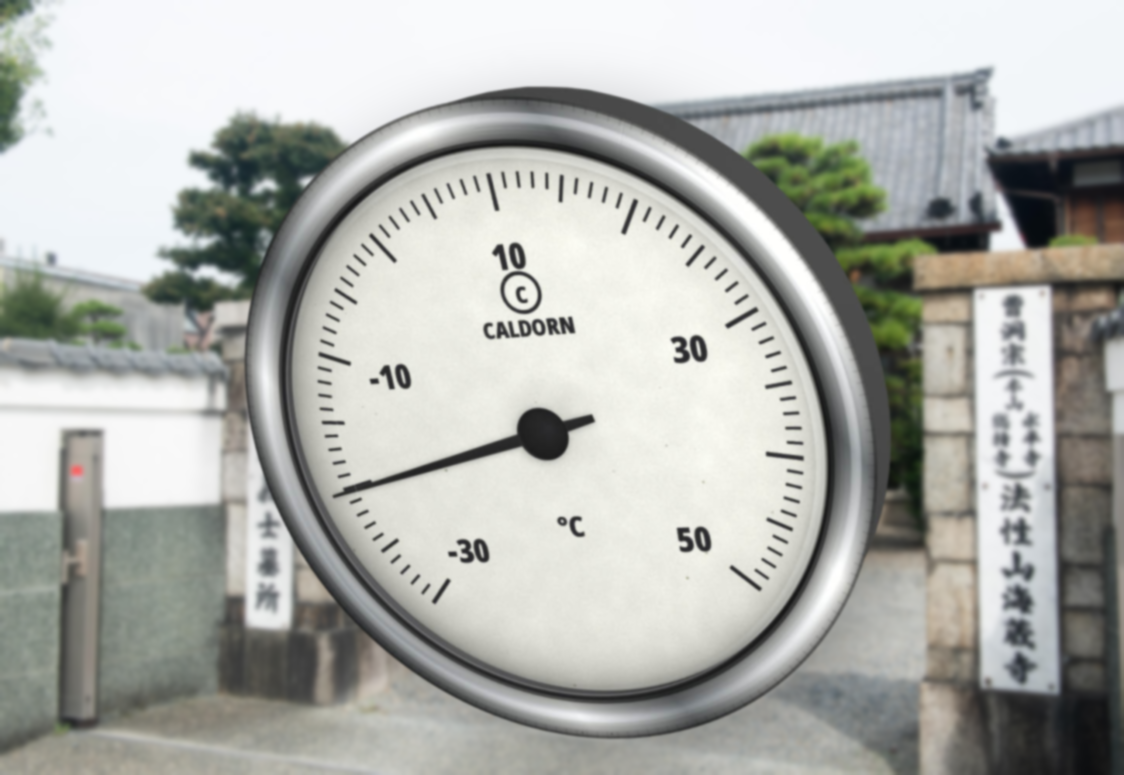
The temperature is -20 (°C)
